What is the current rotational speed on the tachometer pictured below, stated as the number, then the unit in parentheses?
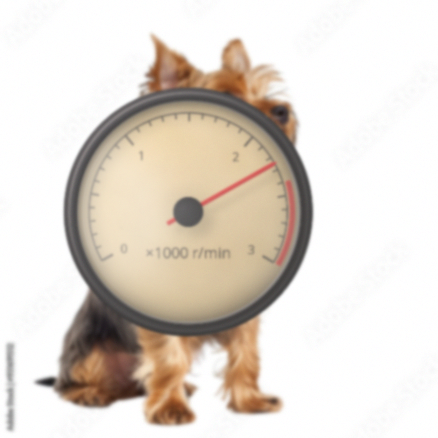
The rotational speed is 2250 (rpm)
